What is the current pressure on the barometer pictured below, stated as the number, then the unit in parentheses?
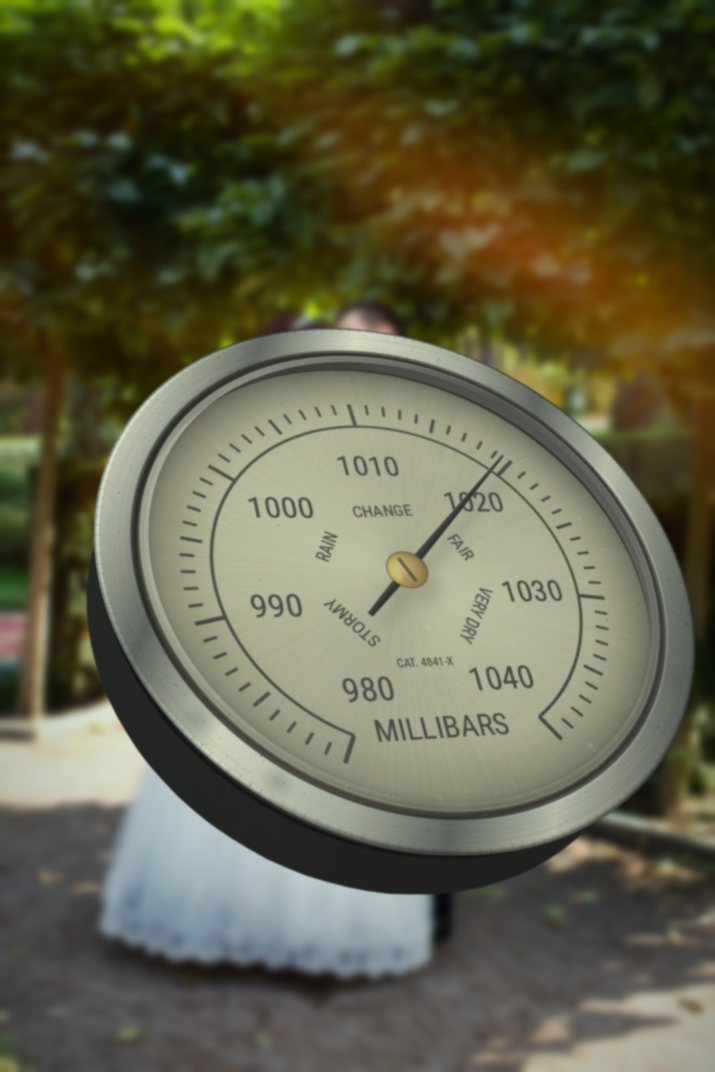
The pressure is 1019.5 (mbar)
